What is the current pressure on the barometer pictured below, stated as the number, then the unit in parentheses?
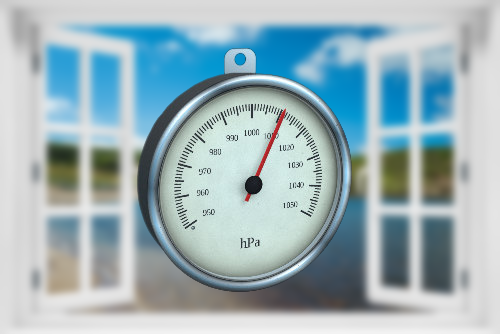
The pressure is 1010 (hPa)
